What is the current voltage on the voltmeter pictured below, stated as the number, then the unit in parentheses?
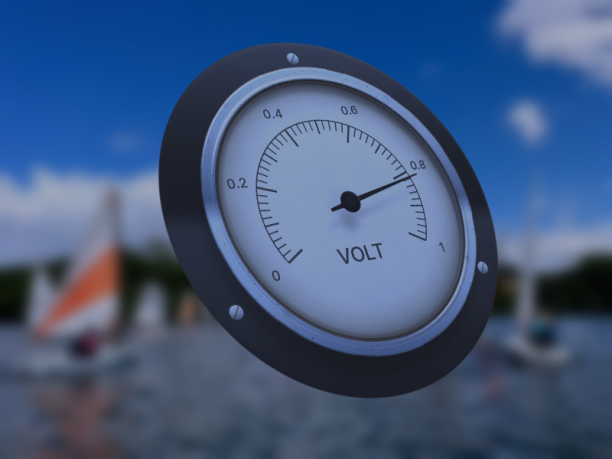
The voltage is 0.82 (V)
